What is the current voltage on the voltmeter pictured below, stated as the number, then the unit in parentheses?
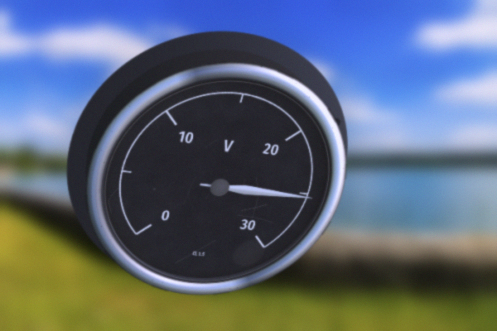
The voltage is 25 (V)
